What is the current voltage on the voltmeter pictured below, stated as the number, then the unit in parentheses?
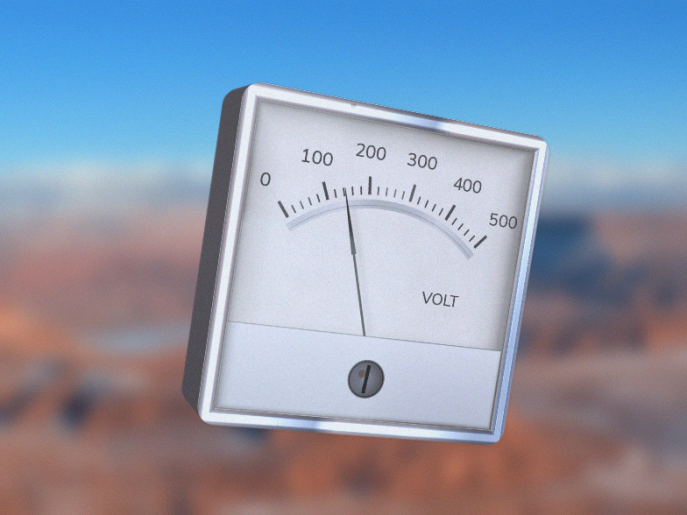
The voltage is 140 (V)
